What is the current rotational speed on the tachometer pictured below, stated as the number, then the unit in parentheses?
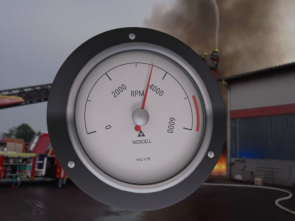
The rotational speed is 3500 (rpm)
